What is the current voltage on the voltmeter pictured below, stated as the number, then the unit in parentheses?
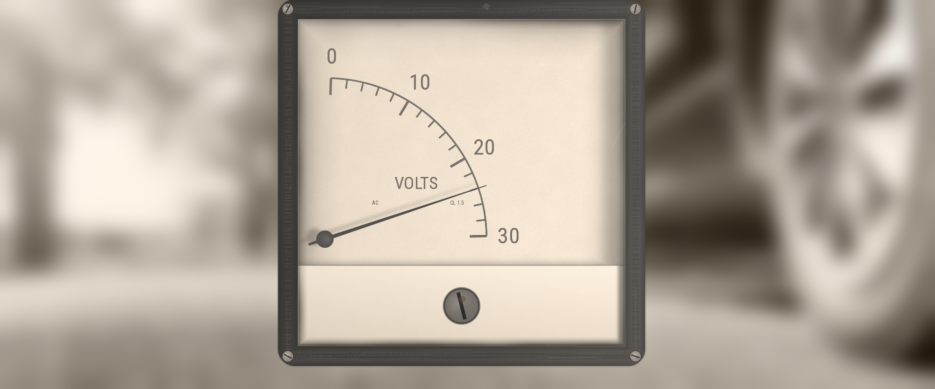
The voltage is 24 (V)
